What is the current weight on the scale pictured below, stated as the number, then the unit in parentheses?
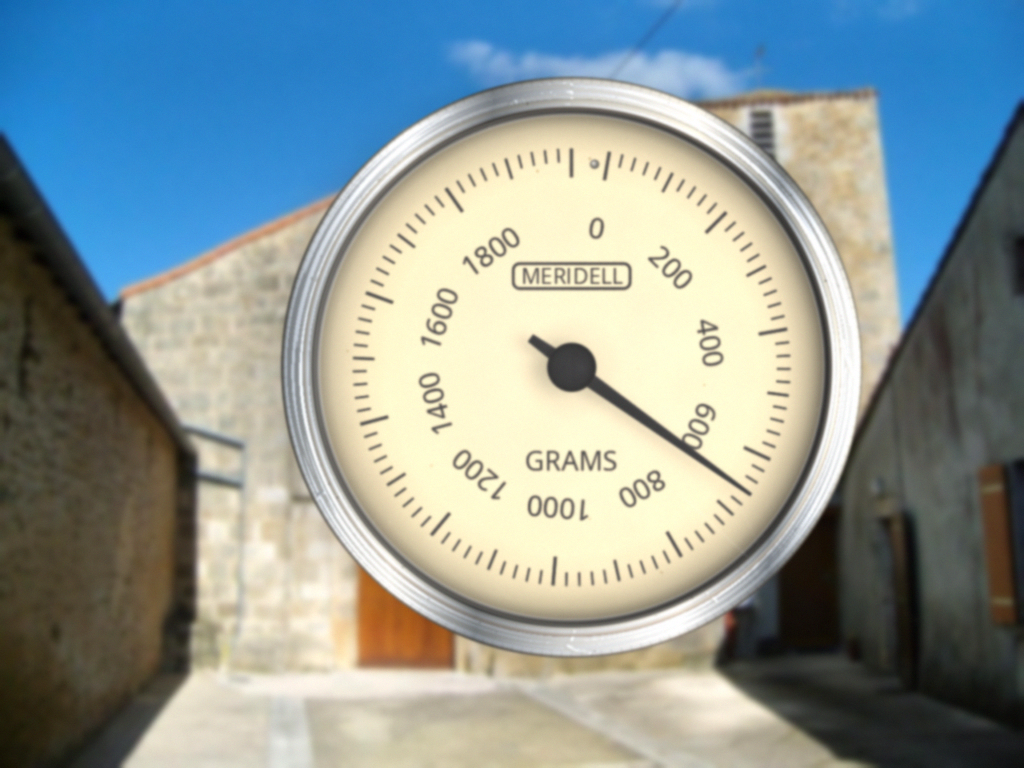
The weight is 660 (g)
